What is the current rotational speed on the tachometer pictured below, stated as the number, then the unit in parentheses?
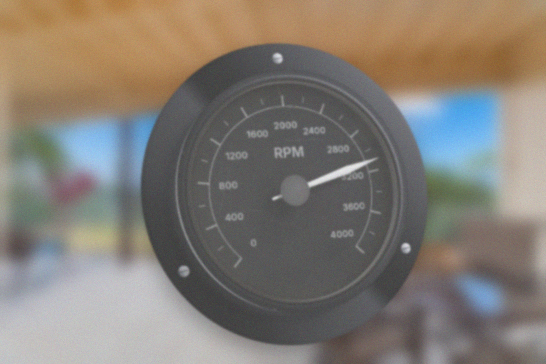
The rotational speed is 3100 (rpm)
